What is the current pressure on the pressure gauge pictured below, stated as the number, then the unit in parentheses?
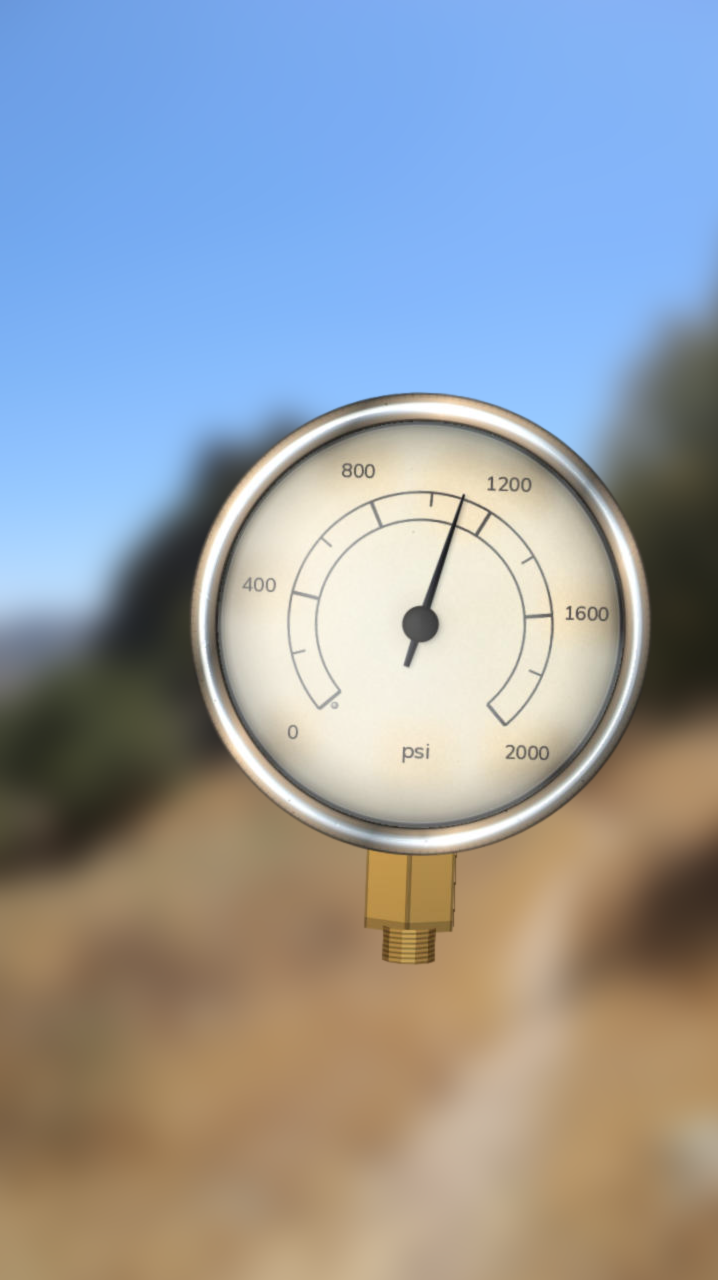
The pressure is 1100 (psi)
